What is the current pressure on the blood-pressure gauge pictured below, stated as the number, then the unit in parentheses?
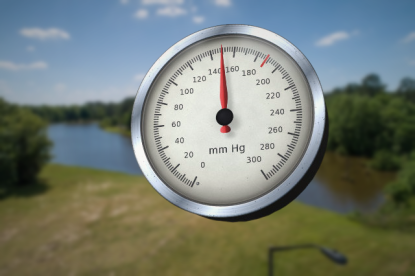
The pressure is 150 (mmHg)
